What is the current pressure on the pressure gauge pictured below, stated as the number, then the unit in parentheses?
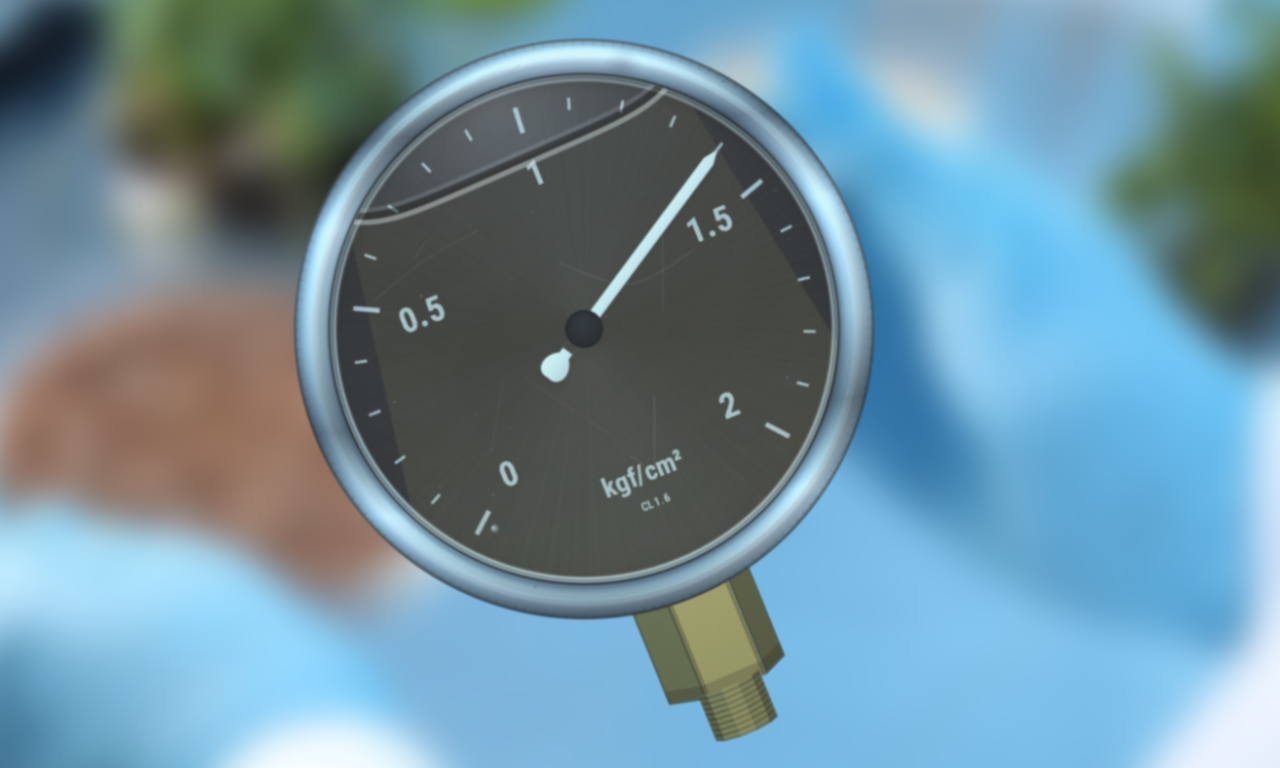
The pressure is 1.4 (kg/cm²)
